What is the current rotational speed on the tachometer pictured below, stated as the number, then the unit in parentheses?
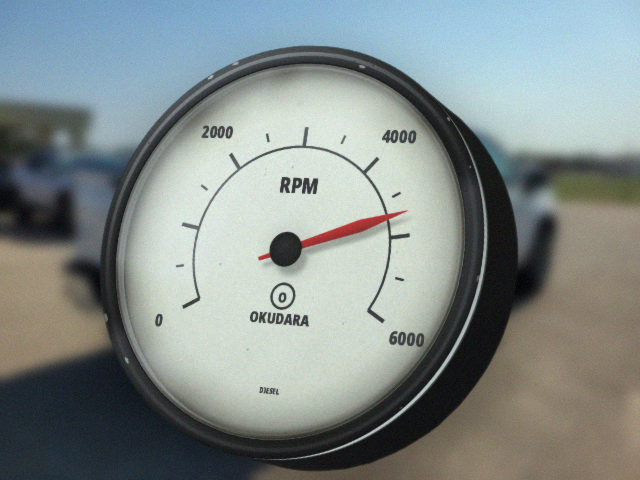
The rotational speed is 4750 (rpm)
